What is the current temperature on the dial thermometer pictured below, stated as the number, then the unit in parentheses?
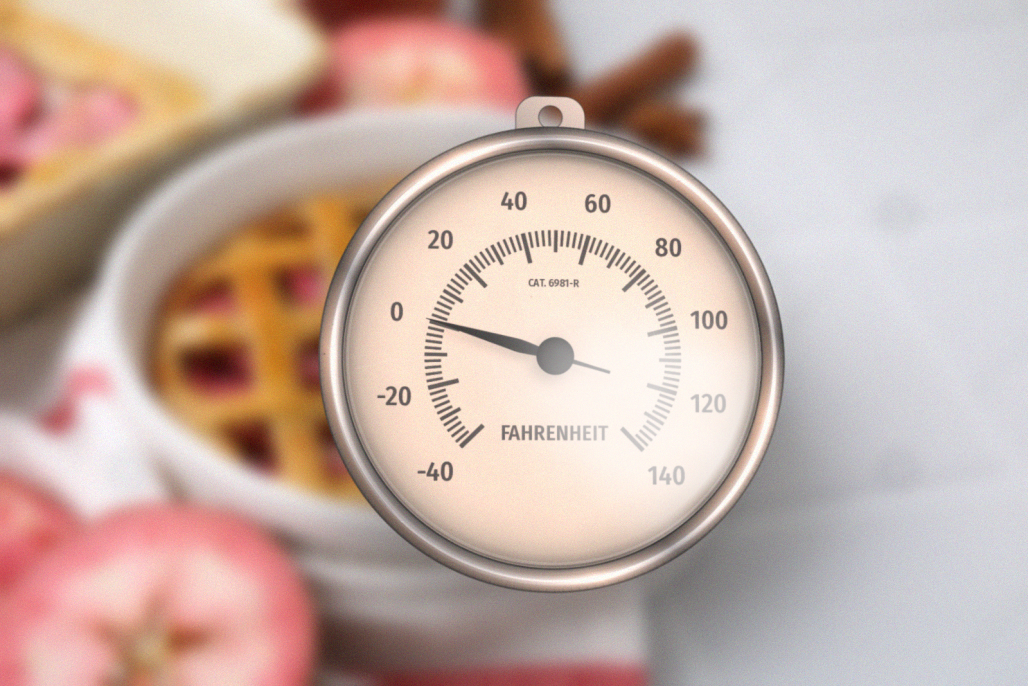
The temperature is 0 (°F)
